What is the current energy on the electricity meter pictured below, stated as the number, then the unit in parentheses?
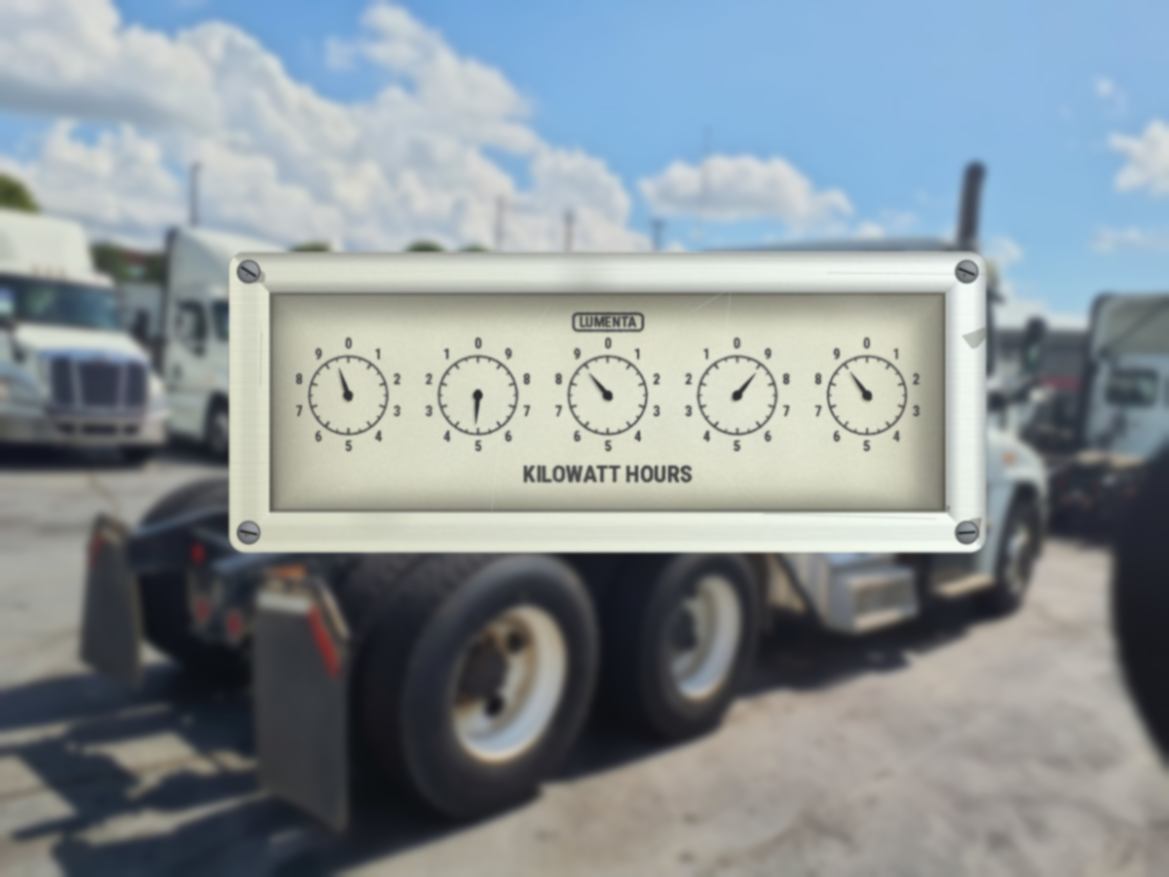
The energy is 94889 (kWh)
